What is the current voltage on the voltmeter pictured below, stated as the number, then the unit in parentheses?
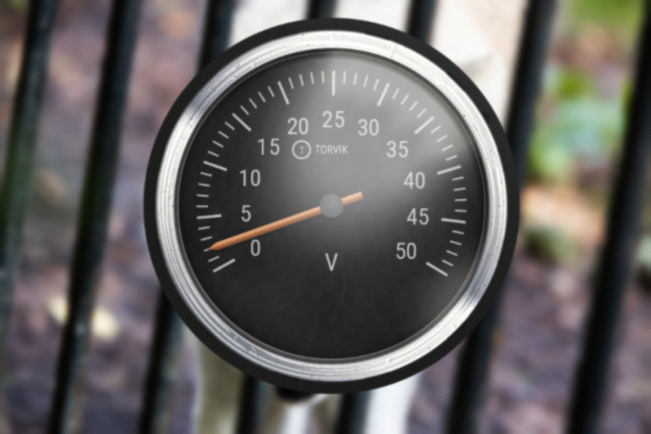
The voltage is 2 (V)
